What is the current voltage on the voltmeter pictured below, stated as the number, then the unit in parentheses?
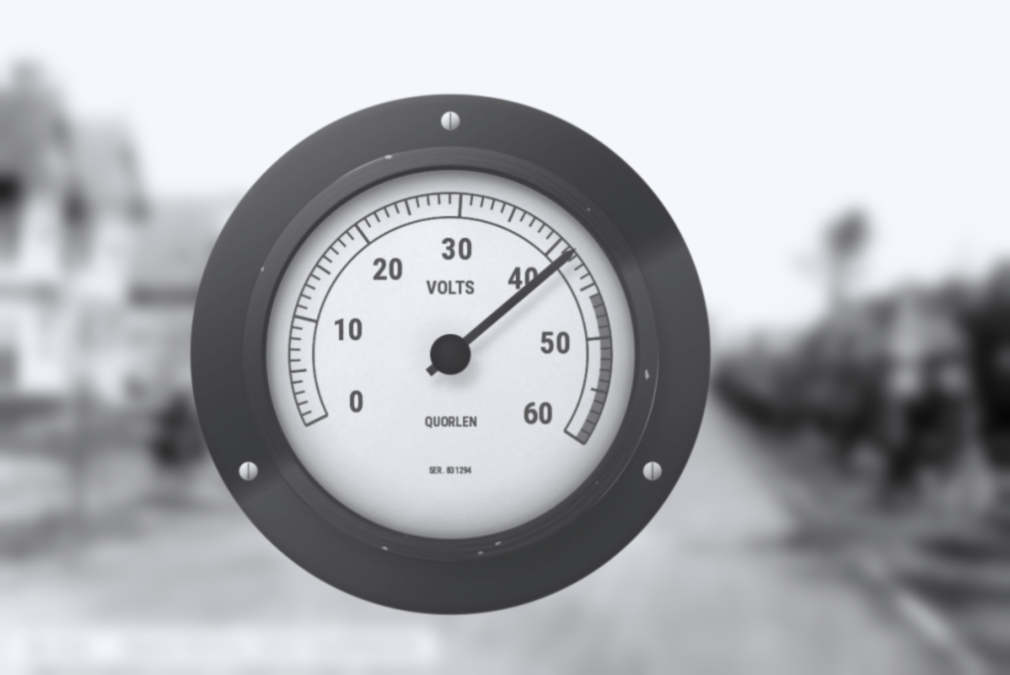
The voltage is 41.5 (V)
